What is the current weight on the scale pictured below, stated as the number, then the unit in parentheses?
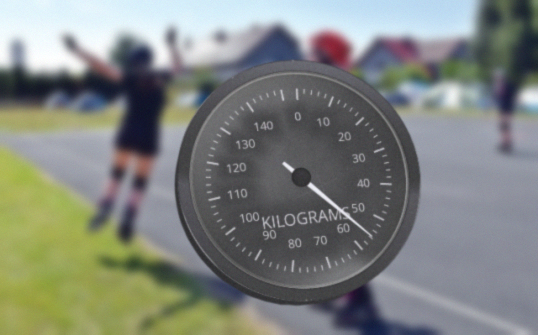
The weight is 56 (kg)
